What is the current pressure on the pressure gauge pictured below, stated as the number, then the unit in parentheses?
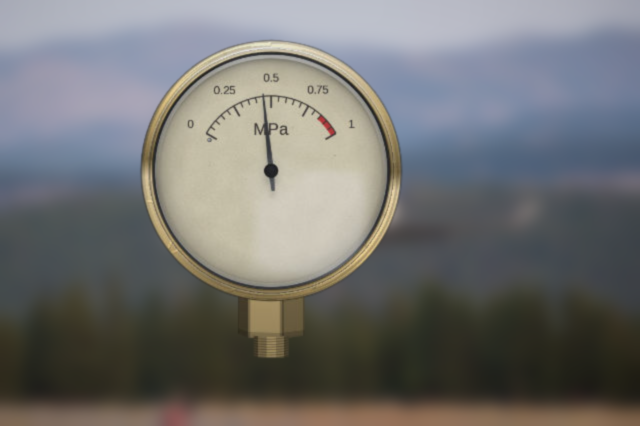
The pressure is 0.45 (MPa)
